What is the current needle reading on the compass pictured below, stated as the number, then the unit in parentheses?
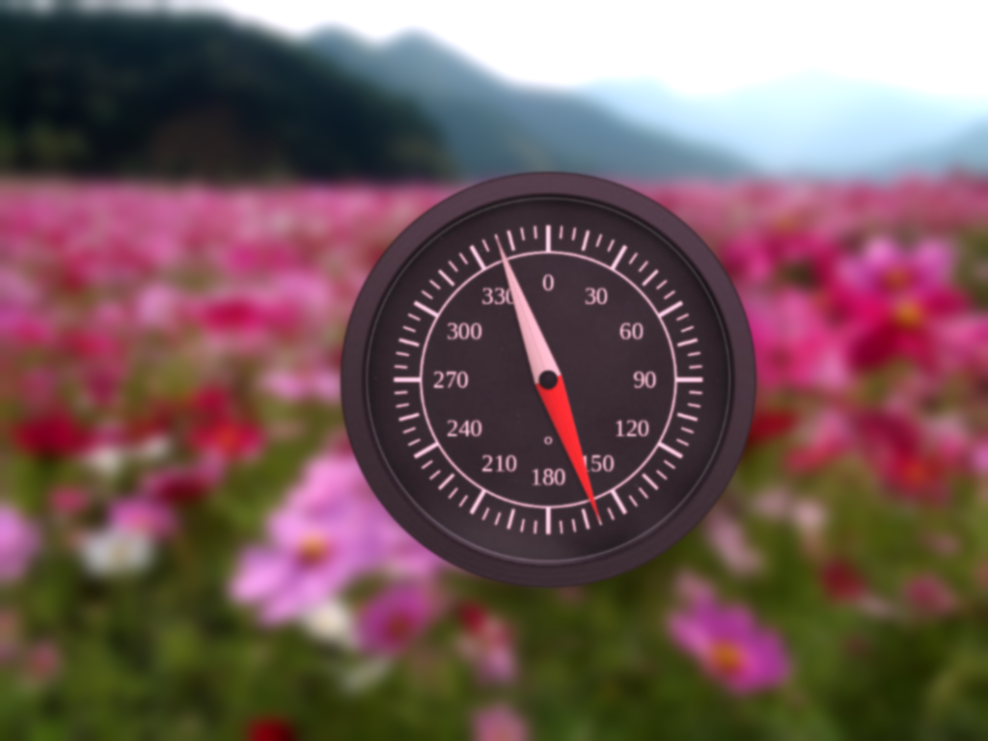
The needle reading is 160 (°)
